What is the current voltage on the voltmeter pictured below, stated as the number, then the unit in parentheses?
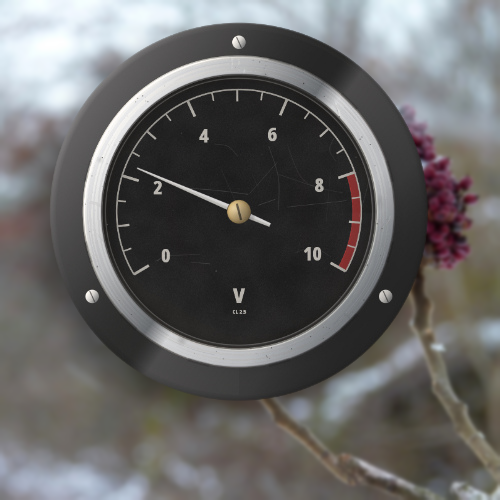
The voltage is 2.25 (V)
